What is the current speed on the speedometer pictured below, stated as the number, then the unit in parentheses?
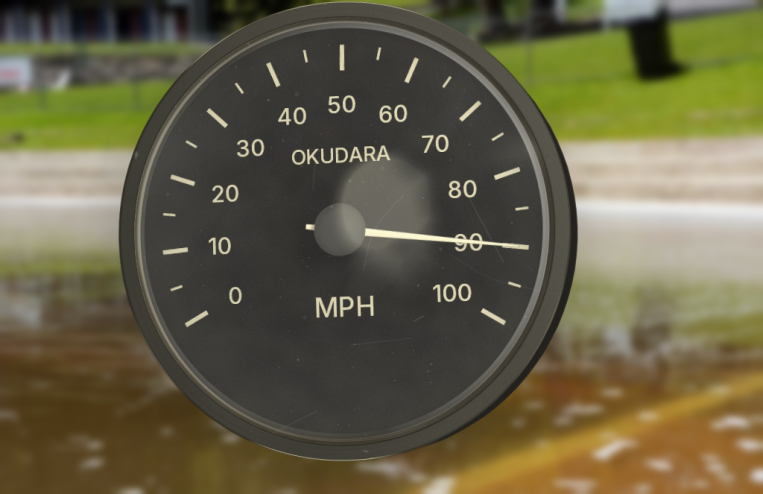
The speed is 90 (mph)
